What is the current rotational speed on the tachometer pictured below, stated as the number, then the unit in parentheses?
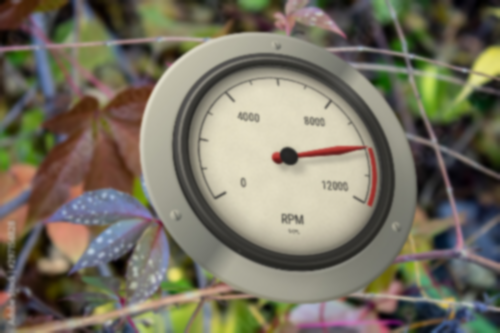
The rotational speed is 10000 (rpm)
